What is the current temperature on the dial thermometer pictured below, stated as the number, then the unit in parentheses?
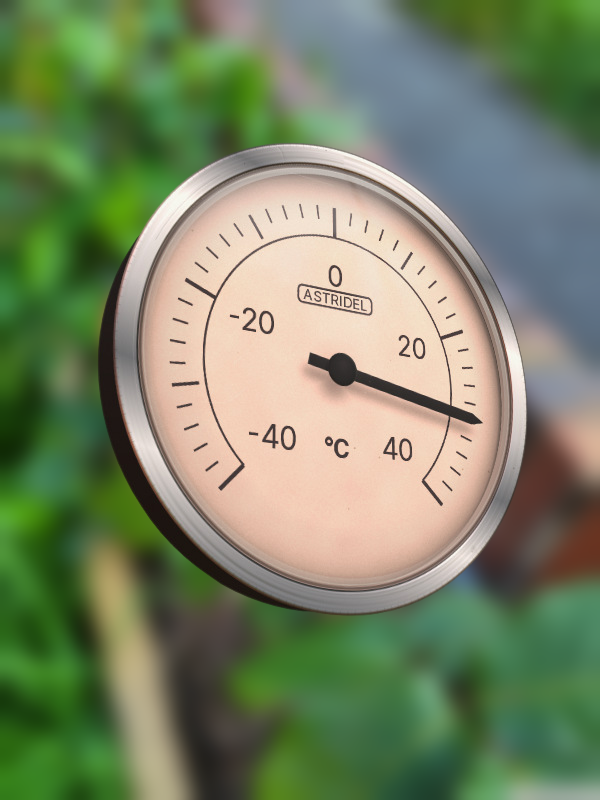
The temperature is 30 (°C)
